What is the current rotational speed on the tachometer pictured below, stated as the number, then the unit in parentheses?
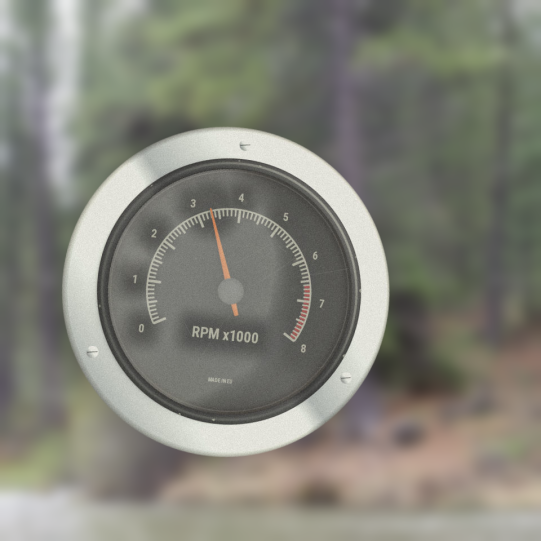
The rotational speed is 3300 (rpm)
